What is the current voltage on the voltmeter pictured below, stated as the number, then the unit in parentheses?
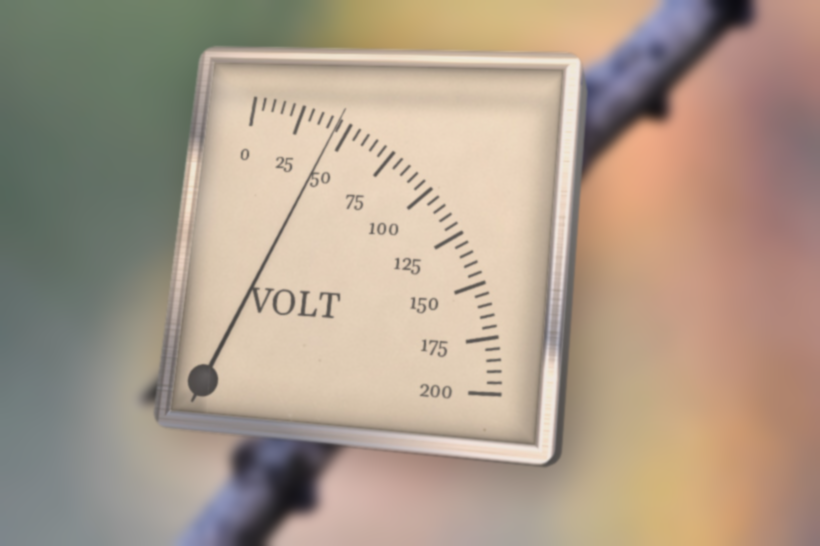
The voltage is 45 (V)
